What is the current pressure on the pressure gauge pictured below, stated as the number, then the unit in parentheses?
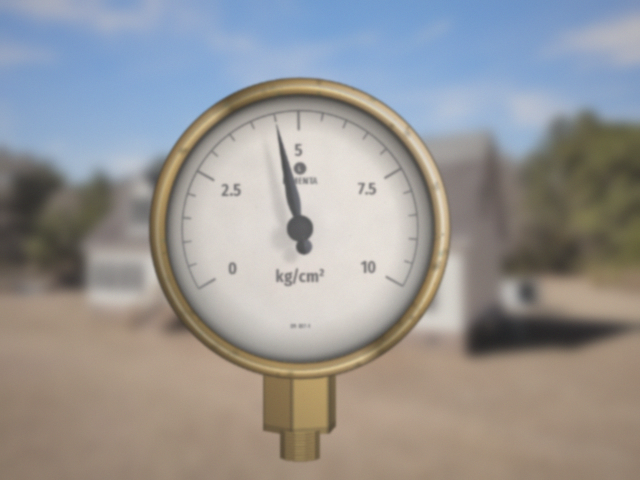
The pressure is 4.5 (kg/cm²)
